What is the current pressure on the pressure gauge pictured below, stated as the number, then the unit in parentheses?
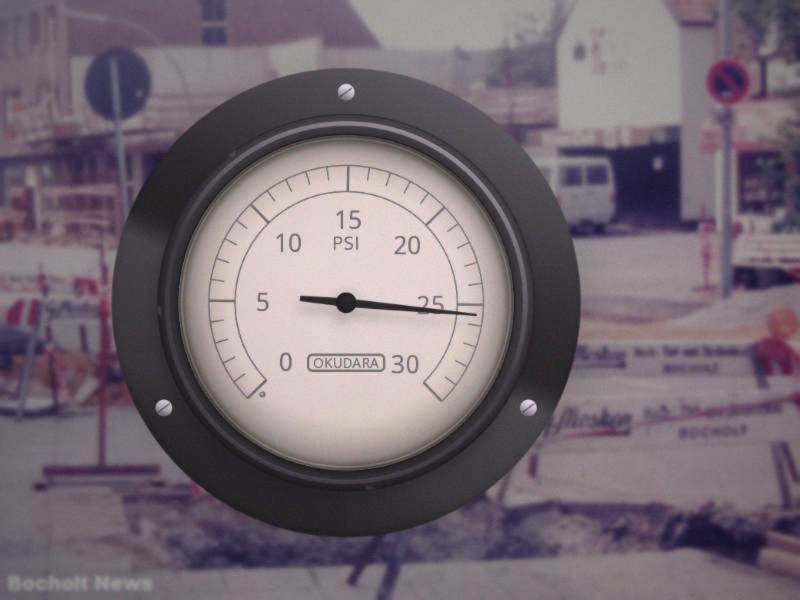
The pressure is 25.5 (psi)
